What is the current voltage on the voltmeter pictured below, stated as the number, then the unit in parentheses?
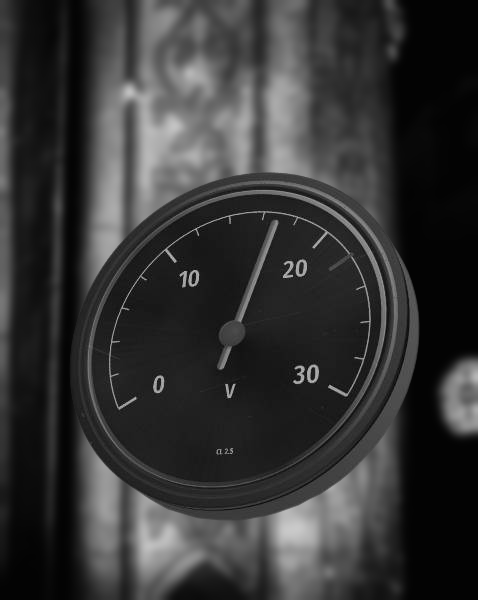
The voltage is 17 (V)
